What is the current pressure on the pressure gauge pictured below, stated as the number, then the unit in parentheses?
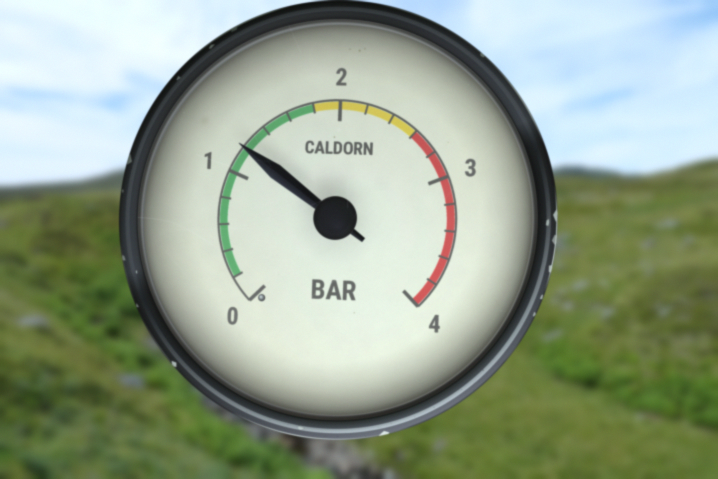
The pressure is 1.2 (bar)
